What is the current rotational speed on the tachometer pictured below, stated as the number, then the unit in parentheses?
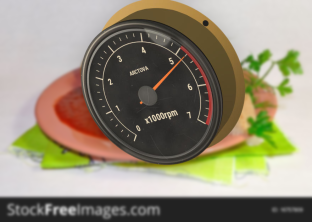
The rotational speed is 5200 (rpm)
